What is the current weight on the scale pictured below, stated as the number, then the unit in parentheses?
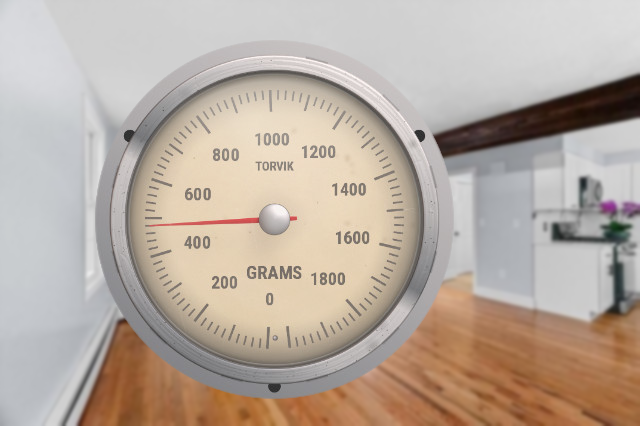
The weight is 480 (g)
